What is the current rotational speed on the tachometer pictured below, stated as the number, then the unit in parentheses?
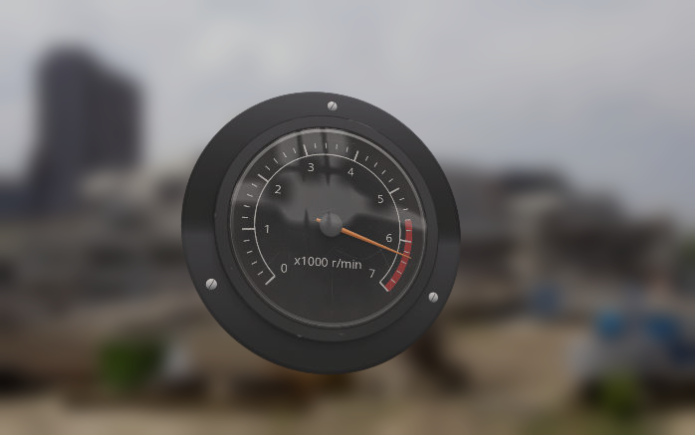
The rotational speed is 6300 (rpm)
